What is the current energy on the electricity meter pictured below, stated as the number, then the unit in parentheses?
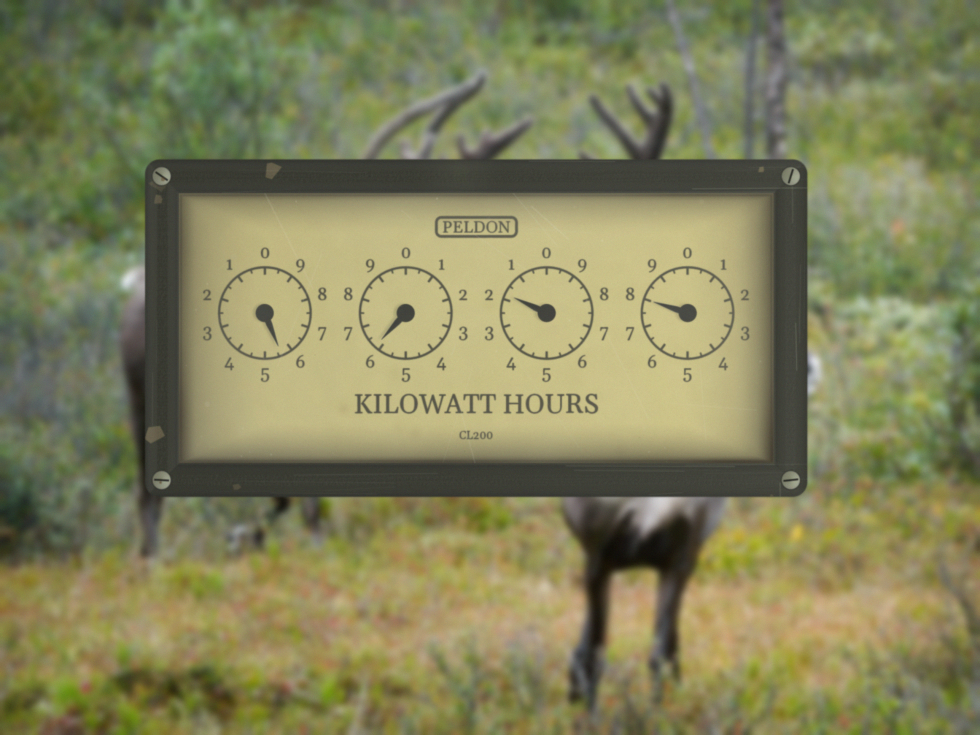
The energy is 5618 (kWh)
